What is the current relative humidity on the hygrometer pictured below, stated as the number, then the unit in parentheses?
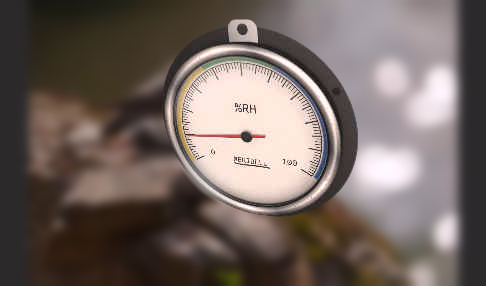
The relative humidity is 10 (%)
